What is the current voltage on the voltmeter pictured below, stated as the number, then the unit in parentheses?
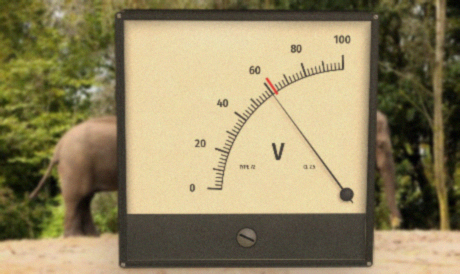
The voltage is 60 (V)
